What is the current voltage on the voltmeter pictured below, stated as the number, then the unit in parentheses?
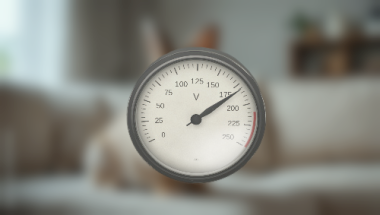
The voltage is 180 (V)
